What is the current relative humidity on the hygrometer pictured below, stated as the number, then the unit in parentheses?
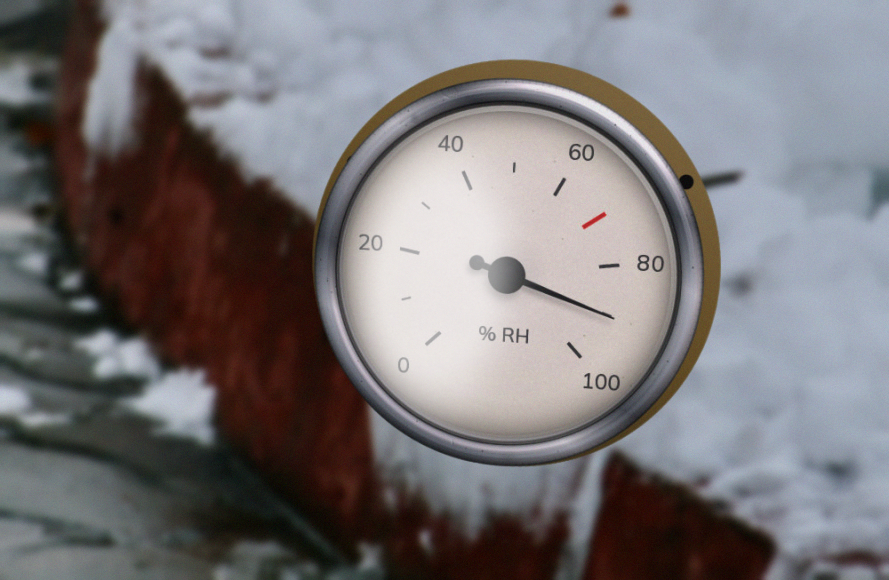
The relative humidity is 90 (%)
